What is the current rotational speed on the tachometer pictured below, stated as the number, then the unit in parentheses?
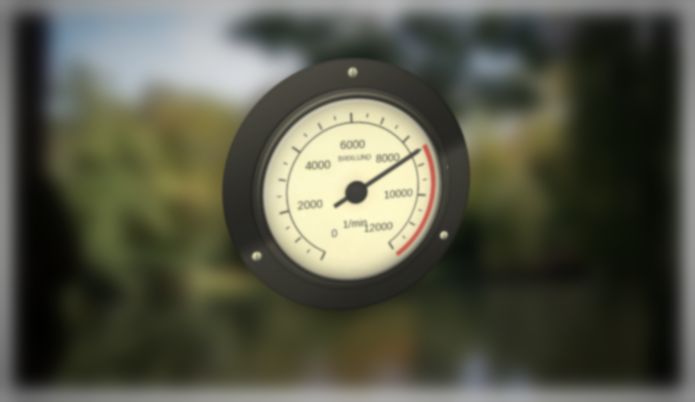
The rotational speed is 8500 (rpm)
